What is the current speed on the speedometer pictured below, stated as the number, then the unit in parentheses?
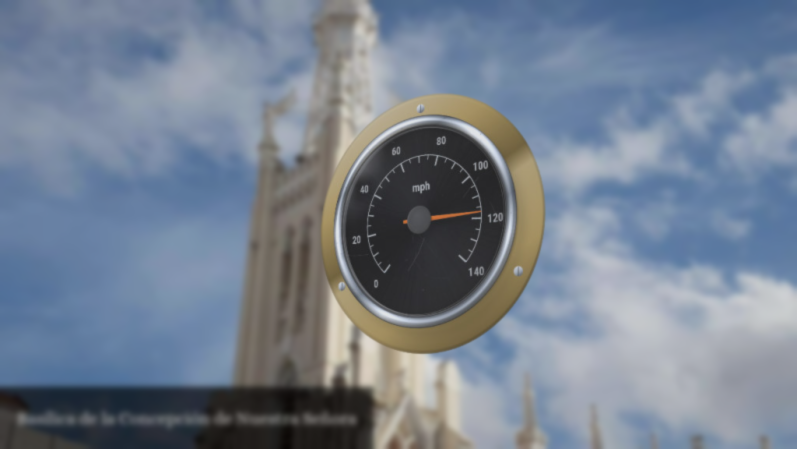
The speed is 117.5 (mph)
